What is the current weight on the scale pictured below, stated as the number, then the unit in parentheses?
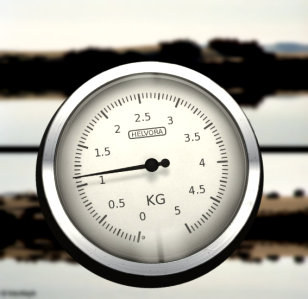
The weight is 1.1 (kg)
